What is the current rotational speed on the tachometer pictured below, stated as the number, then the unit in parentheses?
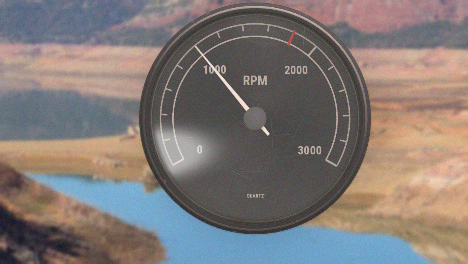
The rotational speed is 1000 (rpm)
